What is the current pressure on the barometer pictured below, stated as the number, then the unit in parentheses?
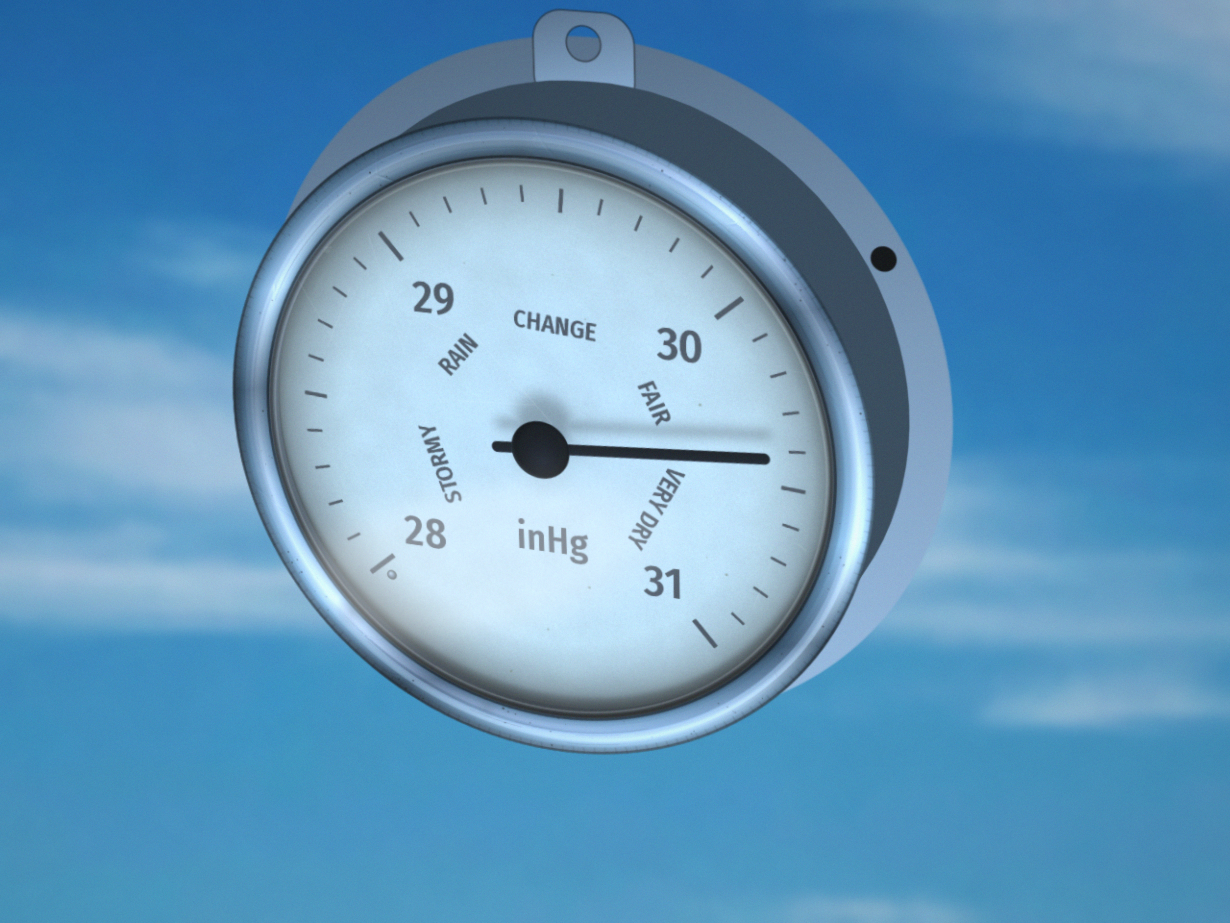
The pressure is 30.4 (inHg)
